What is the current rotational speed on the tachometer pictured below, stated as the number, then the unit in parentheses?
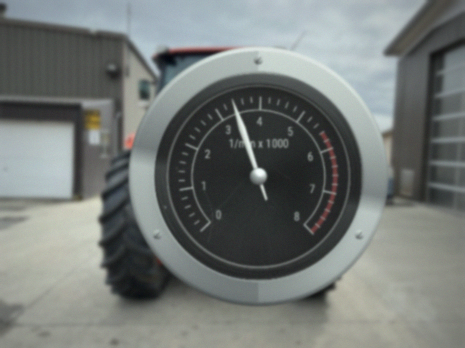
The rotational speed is 3400 (rpm)
